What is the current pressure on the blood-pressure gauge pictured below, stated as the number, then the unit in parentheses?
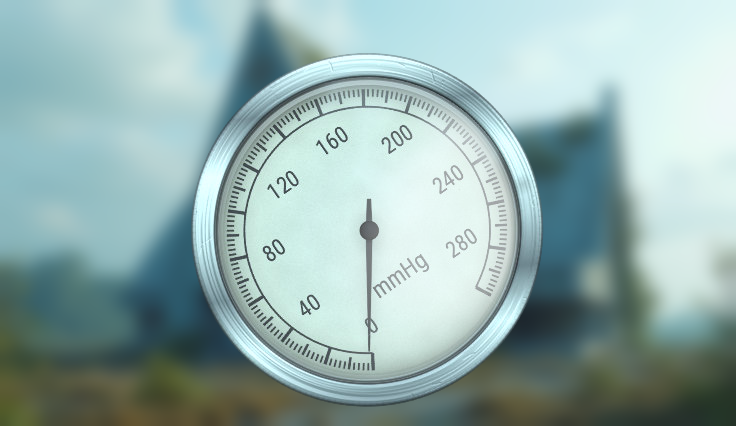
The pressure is 2 (mmHg)
